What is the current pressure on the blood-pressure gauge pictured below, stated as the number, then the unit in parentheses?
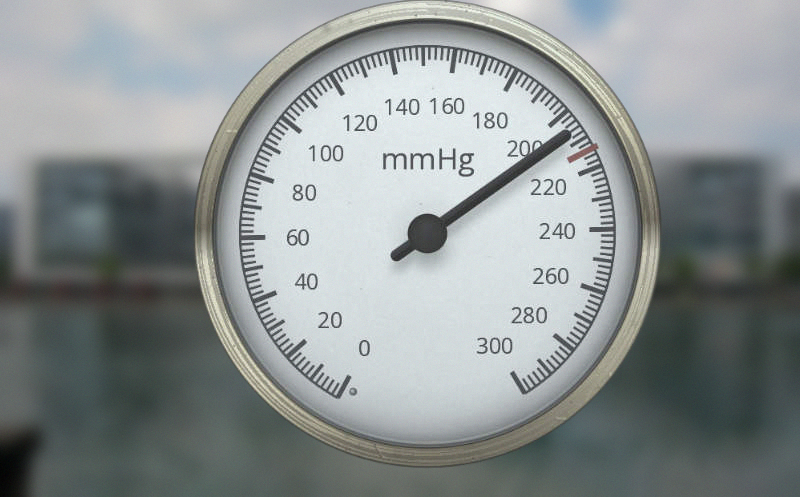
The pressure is 206 (mmHg)
